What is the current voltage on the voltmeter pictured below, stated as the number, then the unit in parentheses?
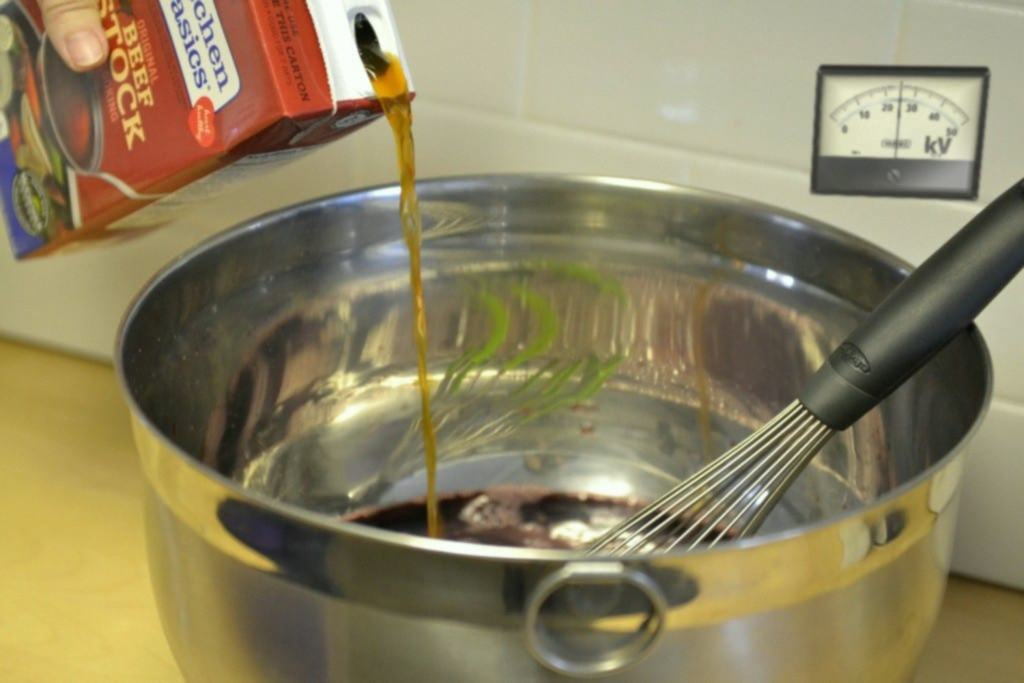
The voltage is 25 (kV)
